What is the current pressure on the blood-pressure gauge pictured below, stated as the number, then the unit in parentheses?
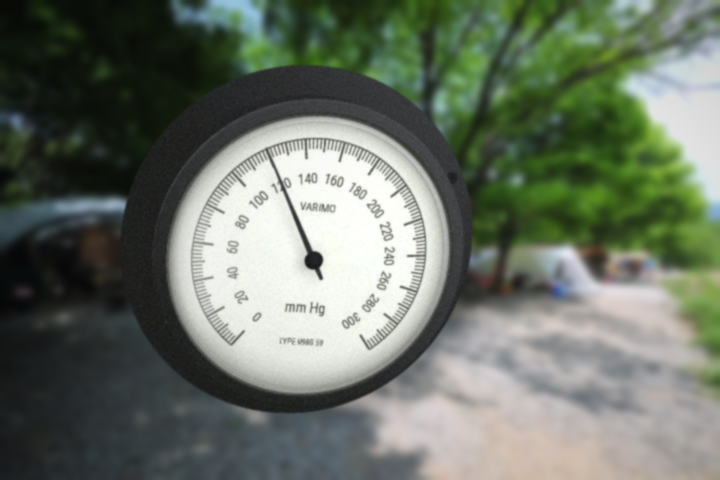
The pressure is 120 (mmHg)
